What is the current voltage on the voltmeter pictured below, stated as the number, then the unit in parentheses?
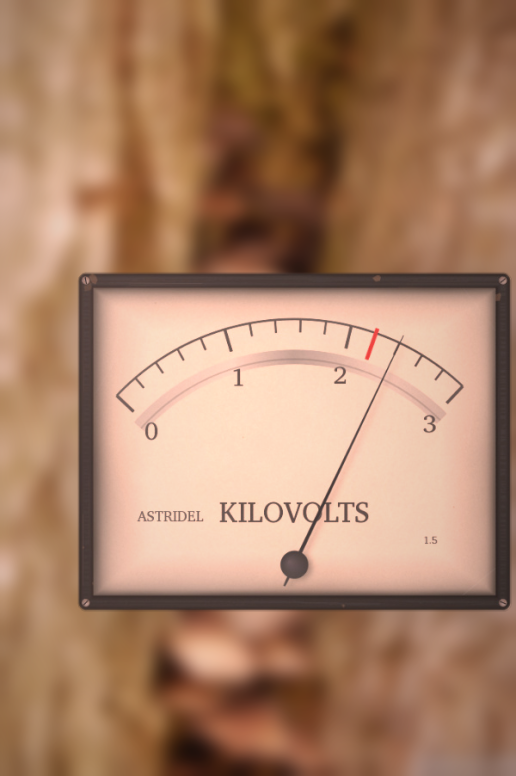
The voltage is 2.4 (kV)
